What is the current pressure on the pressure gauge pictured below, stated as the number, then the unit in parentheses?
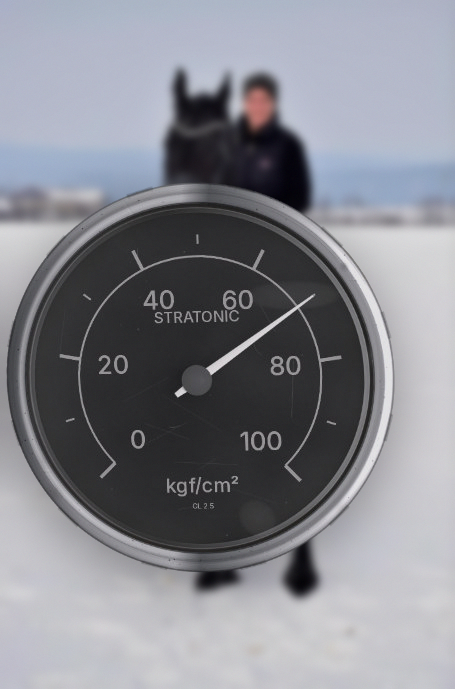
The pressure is 70 (kg/cm²)
